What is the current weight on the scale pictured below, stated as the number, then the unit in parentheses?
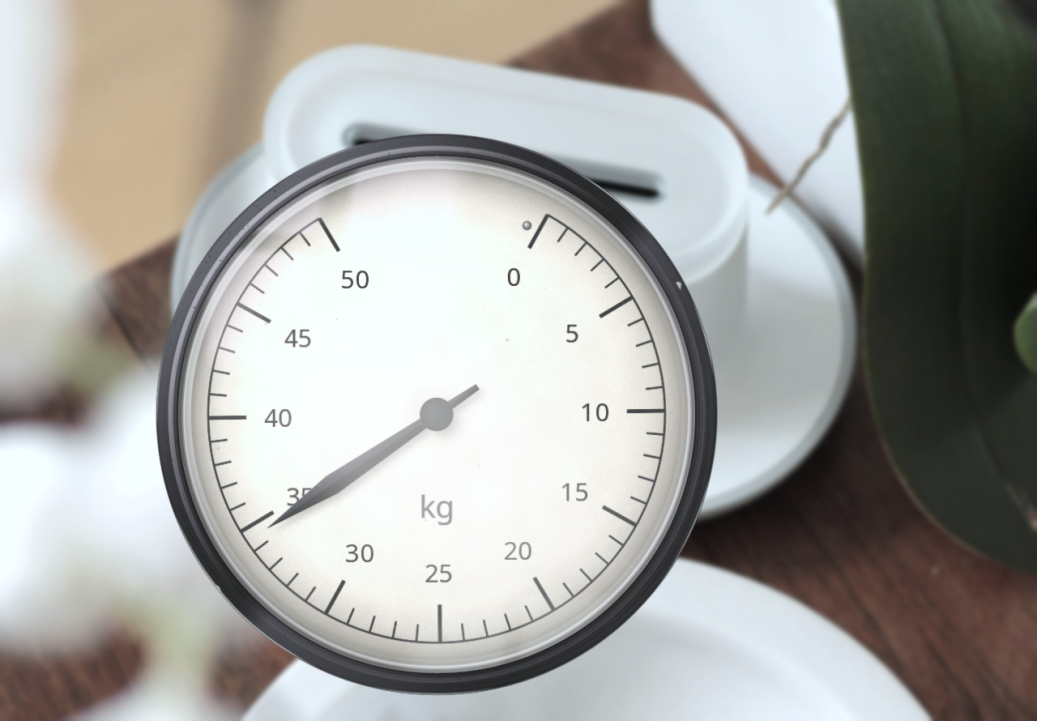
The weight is 34.5 (kg)
